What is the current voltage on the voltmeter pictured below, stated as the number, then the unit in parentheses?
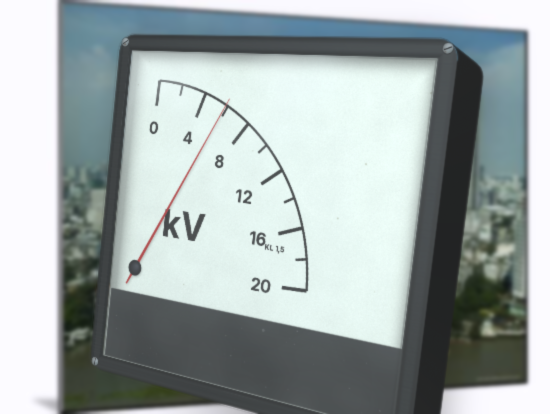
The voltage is 6 (kV)
